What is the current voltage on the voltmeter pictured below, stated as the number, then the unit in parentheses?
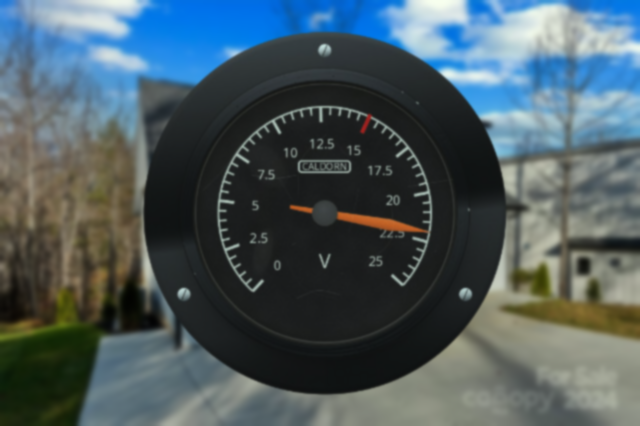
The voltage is 22 (V)
